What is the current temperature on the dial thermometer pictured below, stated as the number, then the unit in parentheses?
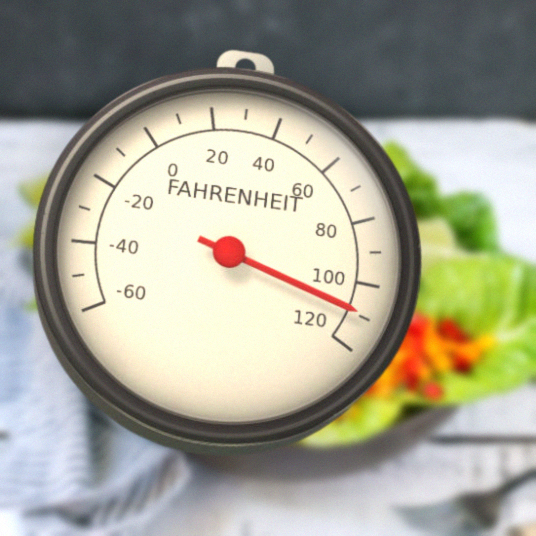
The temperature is 110 (°F)
